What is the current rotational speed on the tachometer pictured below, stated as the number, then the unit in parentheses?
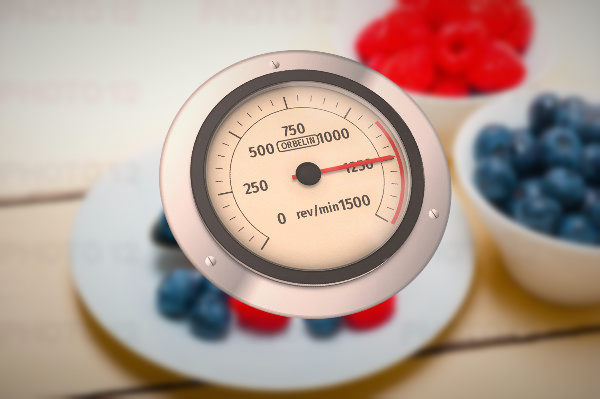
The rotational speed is 1250 (rpm)
